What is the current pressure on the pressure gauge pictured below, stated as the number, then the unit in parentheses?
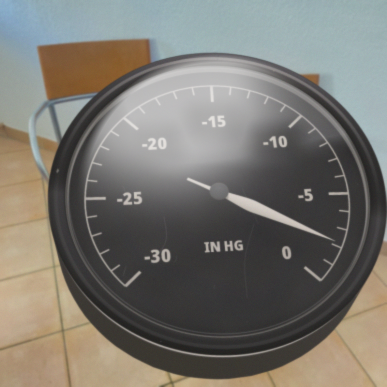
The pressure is -2 (inHg)
